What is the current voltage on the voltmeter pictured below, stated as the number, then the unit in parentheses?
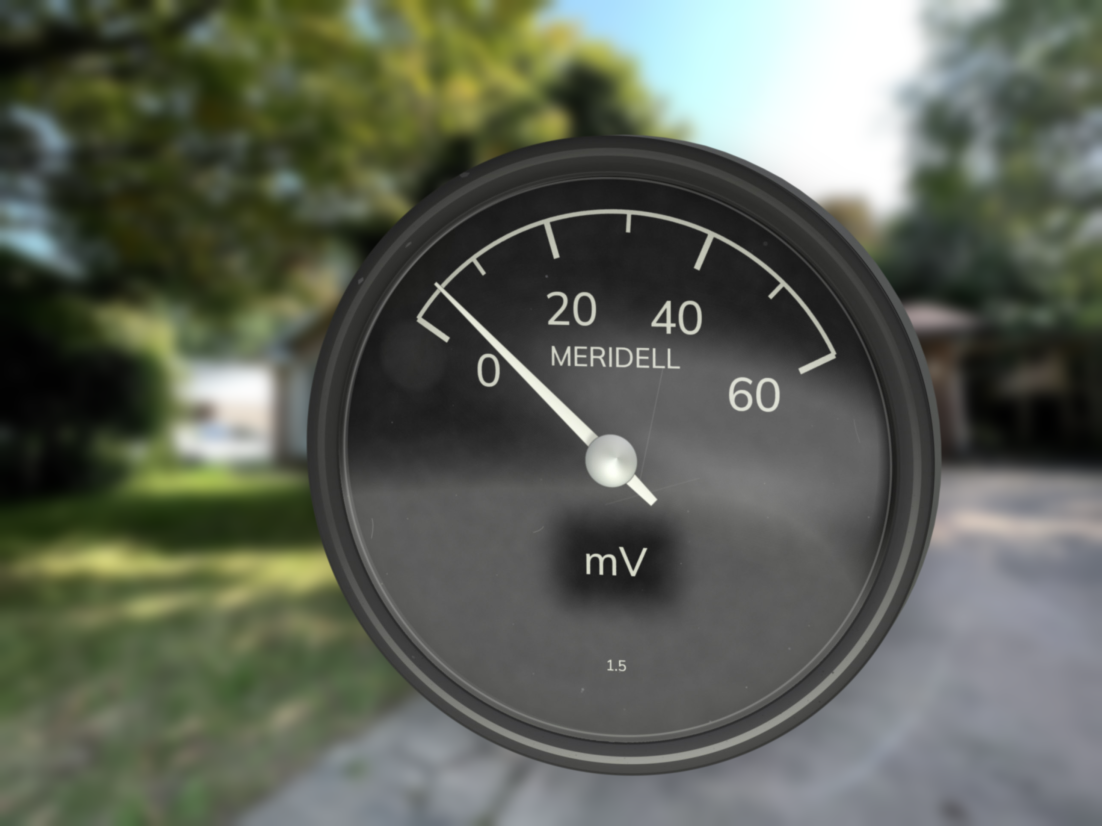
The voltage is 5 (mV)
